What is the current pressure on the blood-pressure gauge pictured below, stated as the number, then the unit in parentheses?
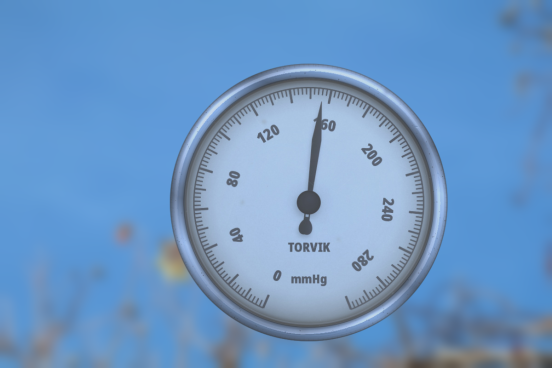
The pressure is 156 (mmHg)
